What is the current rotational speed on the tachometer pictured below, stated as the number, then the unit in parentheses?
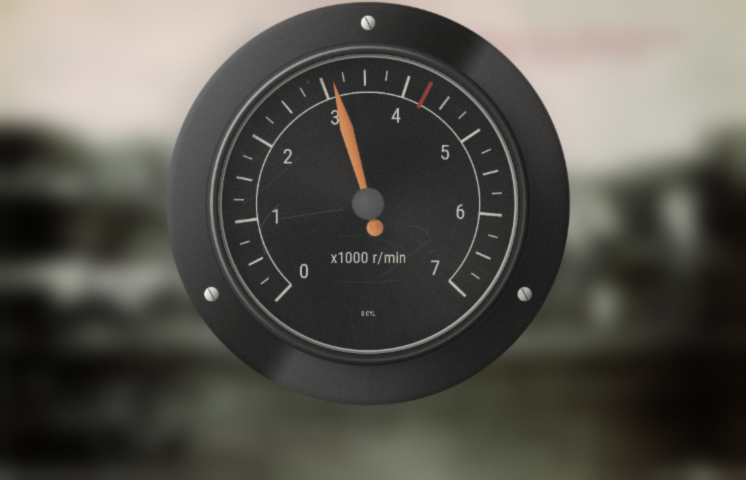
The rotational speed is 3125 (rpm)
